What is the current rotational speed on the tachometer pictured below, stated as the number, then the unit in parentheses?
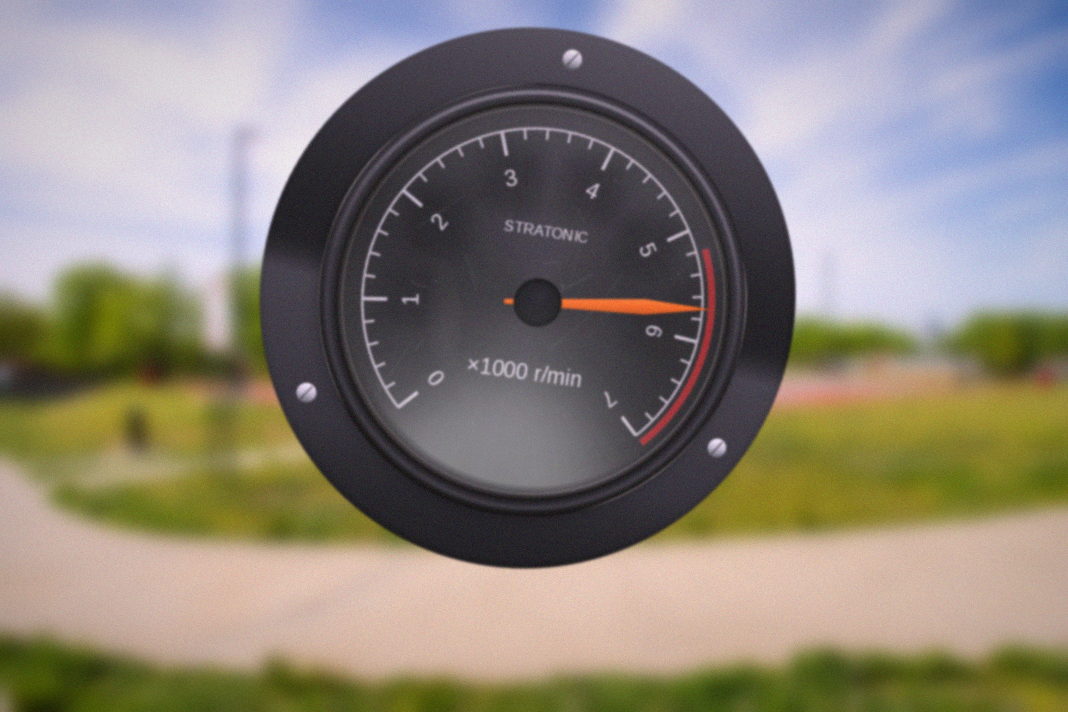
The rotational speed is 5700 (rpm)
